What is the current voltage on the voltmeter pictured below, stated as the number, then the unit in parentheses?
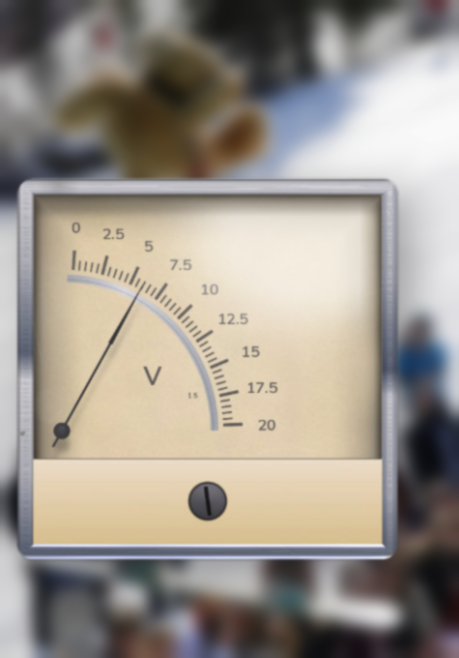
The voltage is 6 (V)
